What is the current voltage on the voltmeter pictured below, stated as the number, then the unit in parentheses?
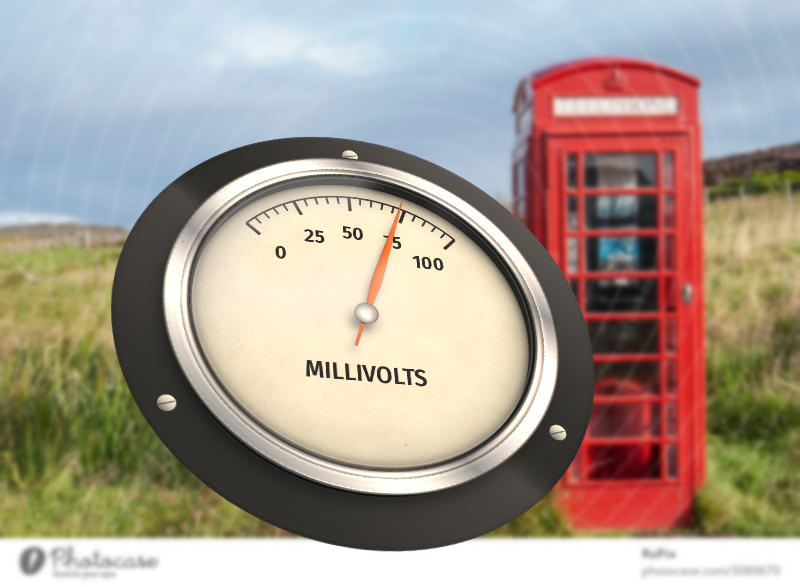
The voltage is 72.5 (mV)
